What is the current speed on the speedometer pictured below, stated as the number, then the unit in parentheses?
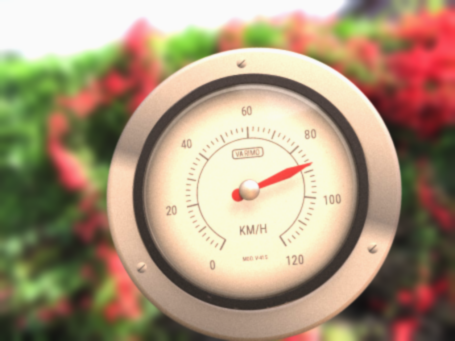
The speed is 88 (km/h)
